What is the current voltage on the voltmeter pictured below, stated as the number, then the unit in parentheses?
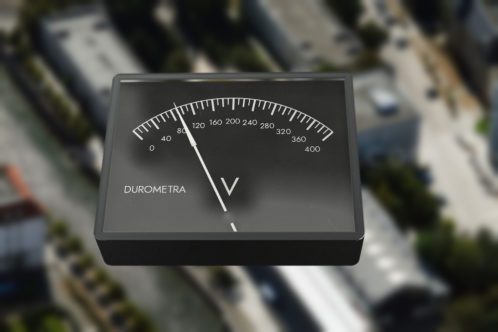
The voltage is 90 (V)
